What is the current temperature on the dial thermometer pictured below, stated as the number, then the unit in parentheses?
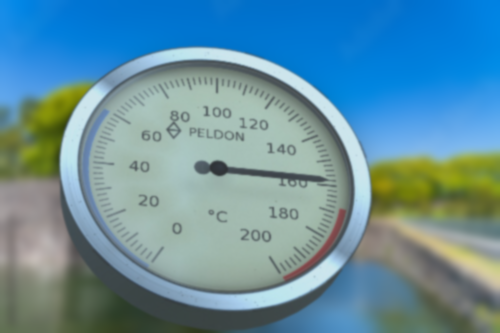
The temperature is 160 (°C)
